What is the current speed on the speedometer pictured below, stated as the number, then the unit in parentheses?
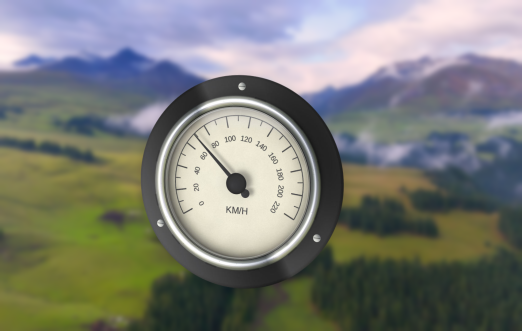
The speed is 70 (km/h)
